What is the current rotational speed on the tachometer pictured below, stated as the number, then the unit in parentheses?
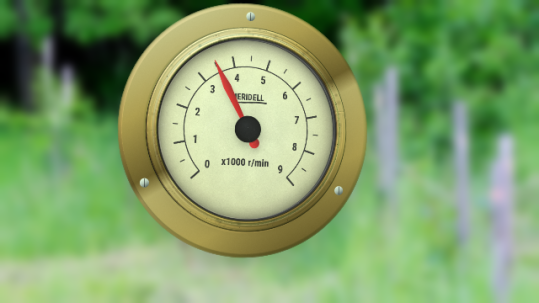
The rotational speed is 3500 (rpm)
